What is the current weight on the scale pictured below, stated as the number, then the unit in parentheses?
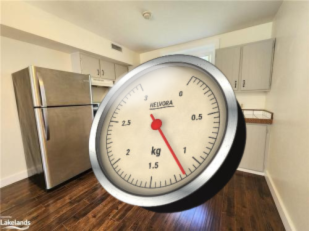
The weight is 1.15 (kg)
